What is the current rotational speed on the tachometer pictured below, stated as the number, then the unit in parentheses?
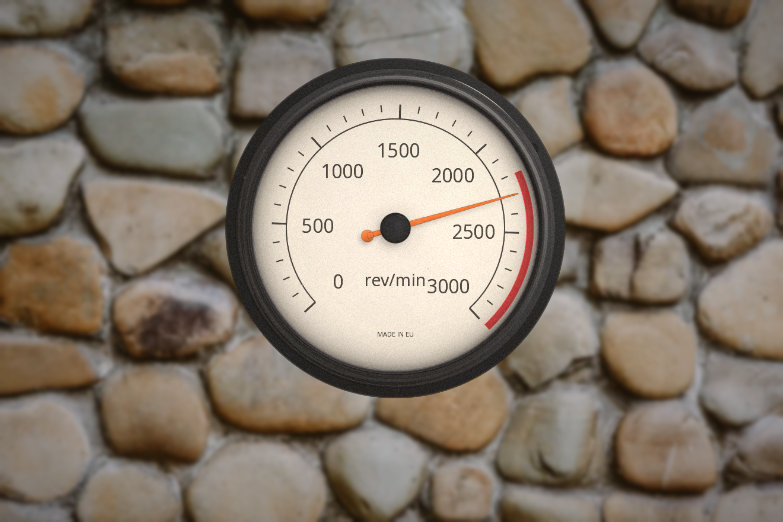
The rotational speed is 2300 (rpm)
